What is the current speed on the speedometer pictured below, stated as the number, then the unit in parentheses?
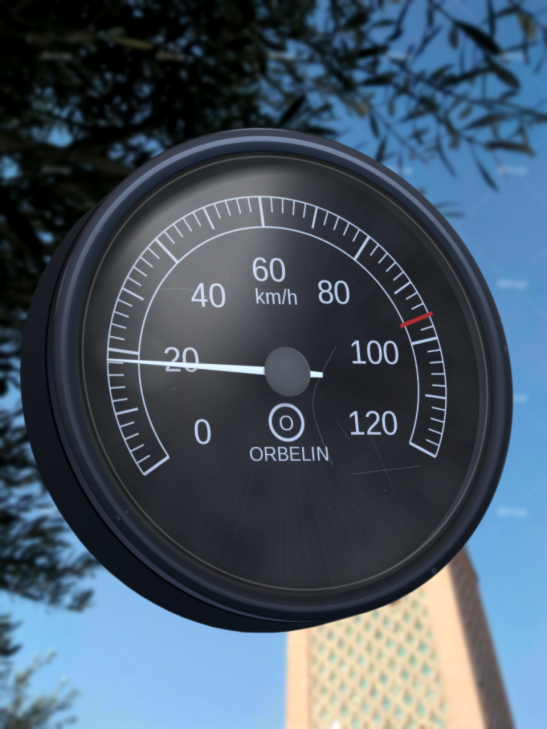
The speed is 18 (km/h)
